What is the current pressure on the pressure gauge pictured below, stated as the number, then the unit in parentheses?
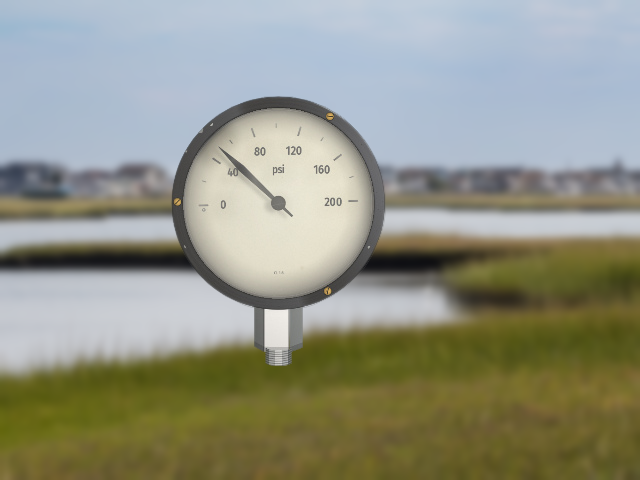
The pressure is 50 (psi)
